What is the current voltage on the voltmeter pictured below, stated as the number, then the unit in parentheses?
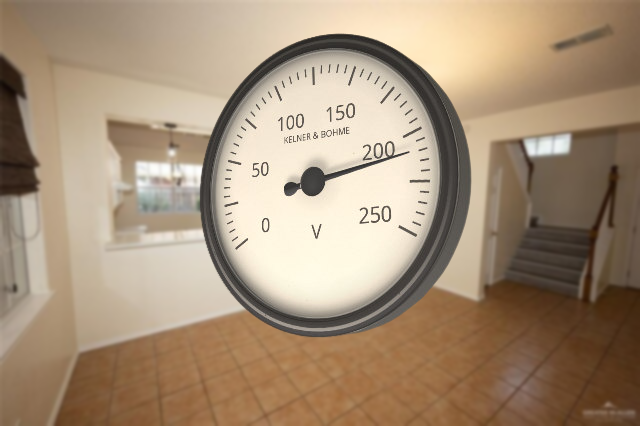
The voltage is 210 (V)
